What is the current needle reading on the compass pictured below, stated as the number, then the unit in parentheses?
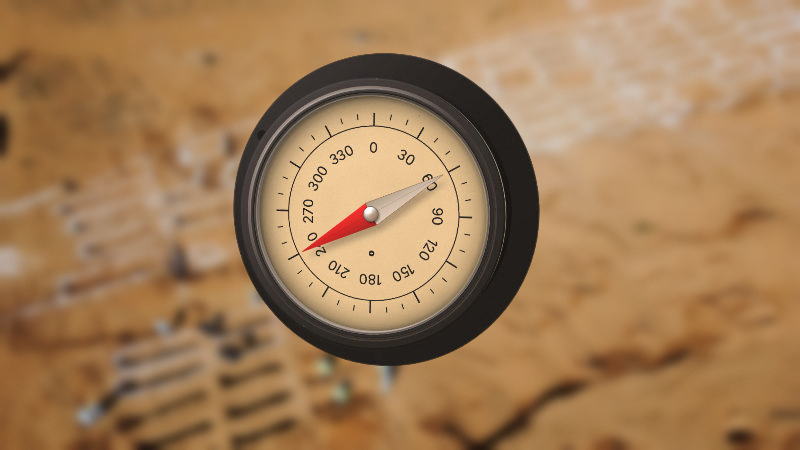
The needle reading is 240 (°)
